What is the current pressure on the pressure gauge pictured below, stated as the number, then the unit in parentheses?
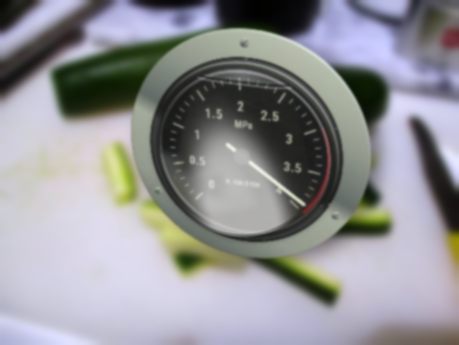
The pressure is 3.9 (MPa)
